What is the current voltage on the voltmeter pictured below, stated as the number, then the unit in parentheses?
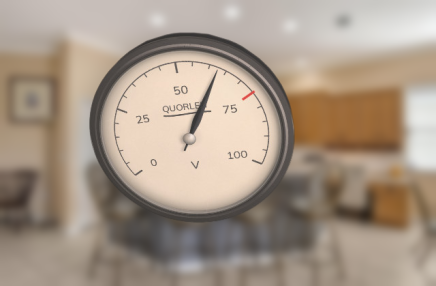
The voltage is 62.5 (V)
